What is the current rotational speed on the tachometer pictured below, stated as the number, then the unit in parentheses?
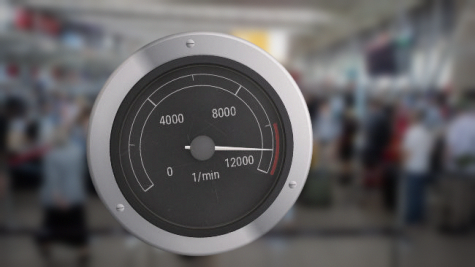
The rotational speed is 11000 (rpm)
